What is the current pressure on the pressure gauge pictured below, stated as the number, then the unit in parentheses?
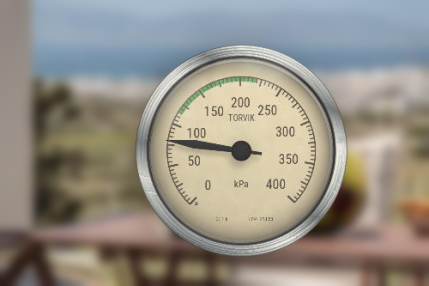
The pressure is 80 (kPa)
